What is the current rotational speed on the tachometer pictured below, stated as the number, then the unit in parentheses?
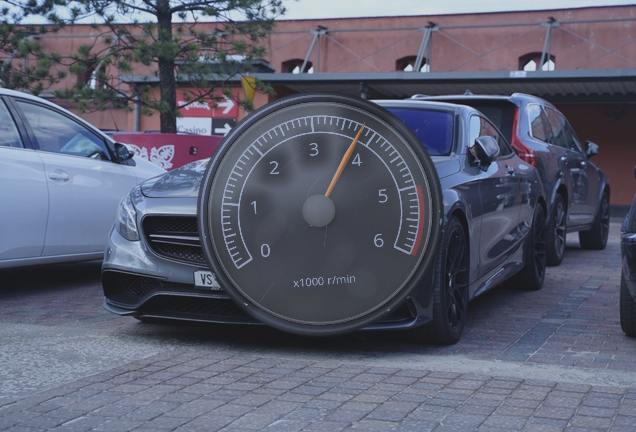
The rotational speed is 3800 (rpm)
